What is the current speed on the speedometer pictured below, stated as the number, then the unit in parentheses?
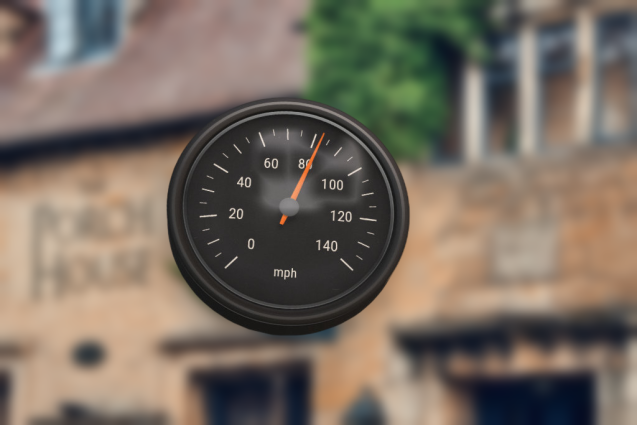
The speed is 82.5 (mph)
